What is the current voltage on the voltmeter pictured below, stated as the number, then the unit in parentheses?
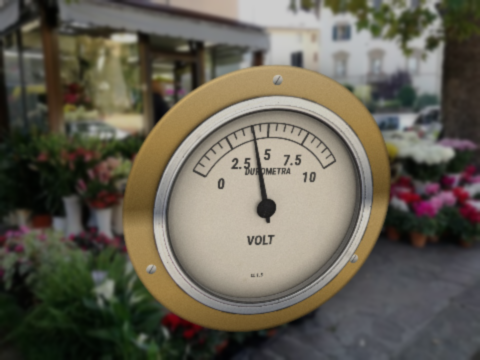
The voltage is 4 (V)
